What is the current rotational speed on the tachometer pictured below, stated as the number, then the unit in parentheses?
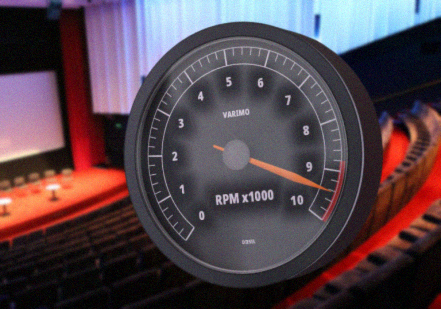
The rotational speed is 9400 (rpm)
